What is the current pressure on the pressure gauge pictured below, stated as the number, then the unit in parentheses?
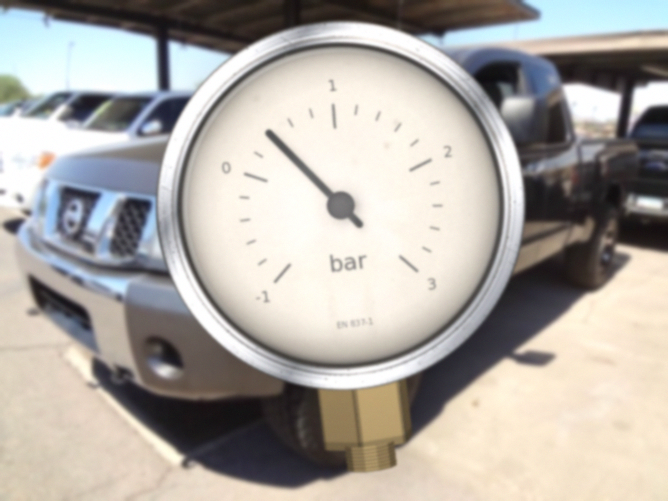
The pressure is 0.4 (bar)
